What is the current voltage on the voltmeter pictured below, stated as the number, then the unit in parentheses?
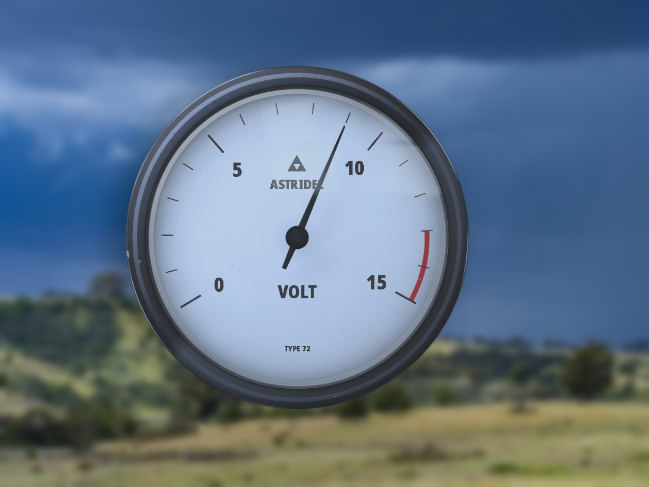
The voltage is 9 (V)
